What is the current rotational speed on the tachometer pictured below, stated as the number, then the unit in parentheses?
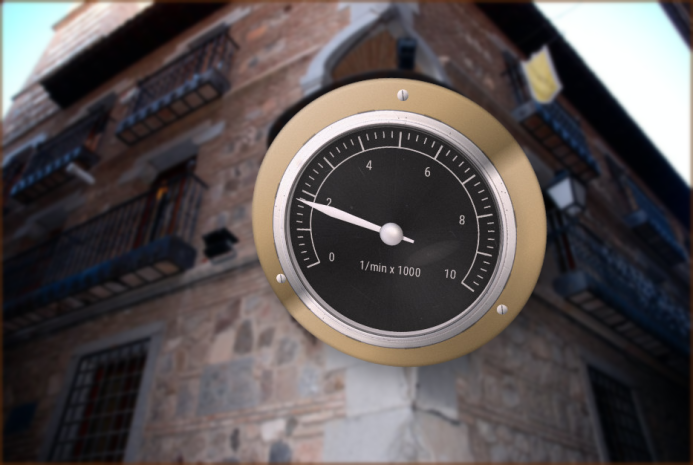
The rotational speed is 1800 (rpm)
